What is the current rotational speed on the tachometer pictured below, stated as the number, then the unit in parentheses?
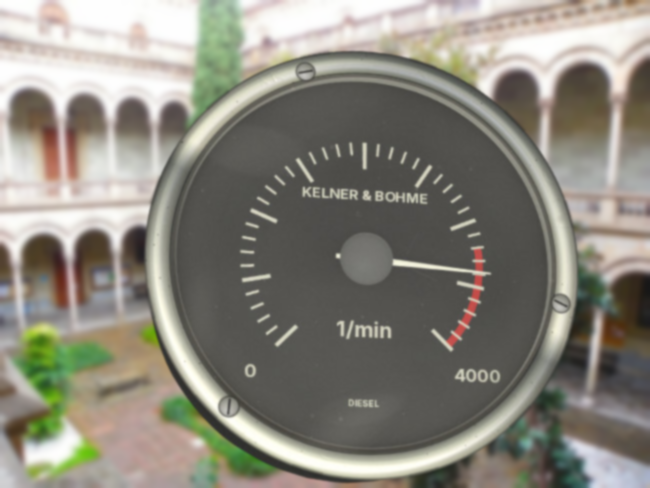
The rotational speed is 3400 (rpm)
